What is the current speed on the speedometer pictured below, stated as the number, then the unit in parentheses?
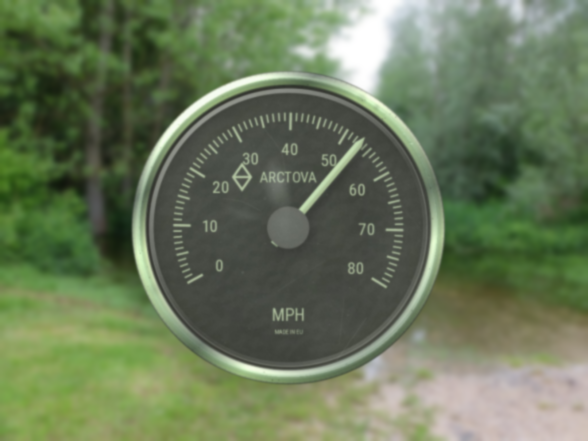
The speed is 53 (mph)
